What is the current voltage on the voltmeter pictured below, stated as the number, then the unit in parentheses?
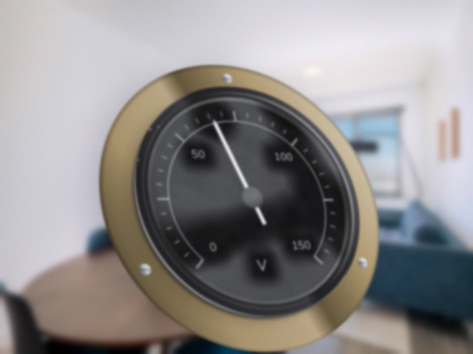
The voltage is 65 (V)
